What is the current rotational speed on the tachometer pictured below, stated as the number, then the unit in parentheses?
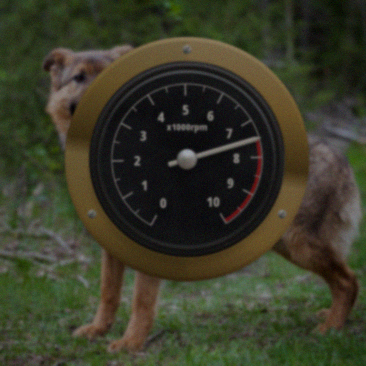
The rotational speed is 7500 (rpm)
